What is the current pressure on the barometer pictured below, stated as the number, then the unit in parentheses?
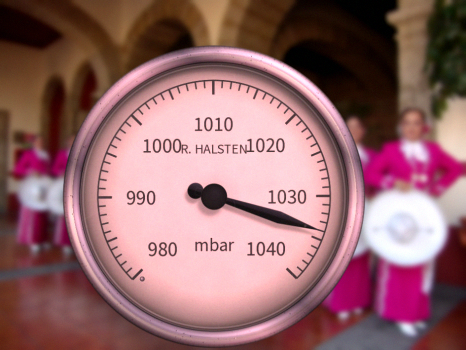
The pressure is 1034 (mbar)
